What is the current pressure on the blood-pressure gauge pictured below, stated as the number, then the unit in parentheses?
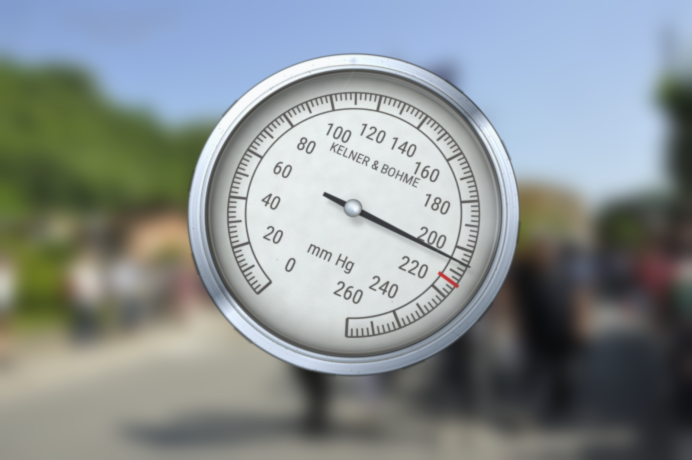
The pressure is 206 (mmHg)
